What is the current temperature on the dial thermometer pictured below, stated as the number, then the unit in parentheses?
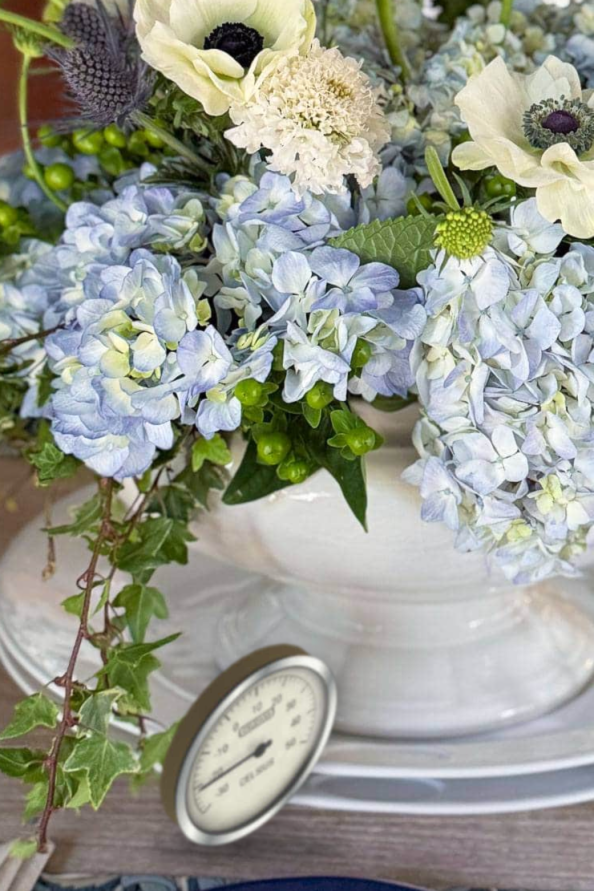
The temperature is -20 (°C)
